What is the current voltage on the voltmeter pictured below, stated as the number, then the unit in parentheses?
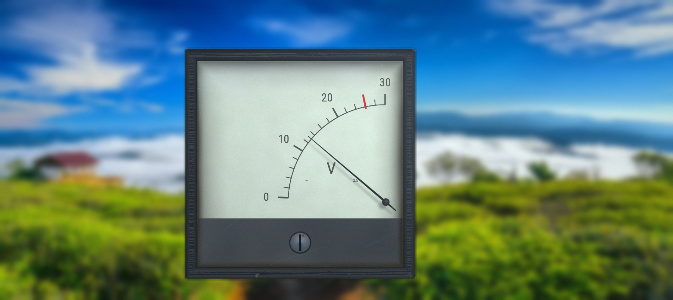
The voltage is 13 (V)
